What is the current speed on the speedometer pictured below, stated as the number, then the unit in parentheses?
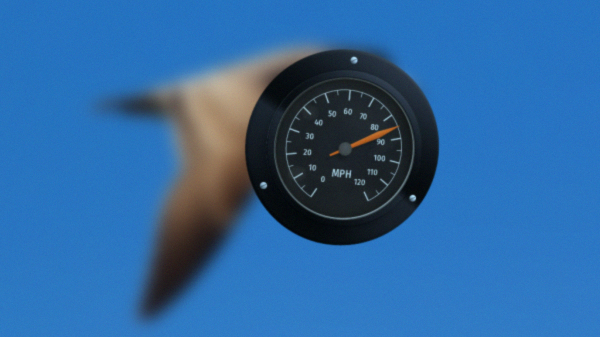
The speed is 85 (mph)
